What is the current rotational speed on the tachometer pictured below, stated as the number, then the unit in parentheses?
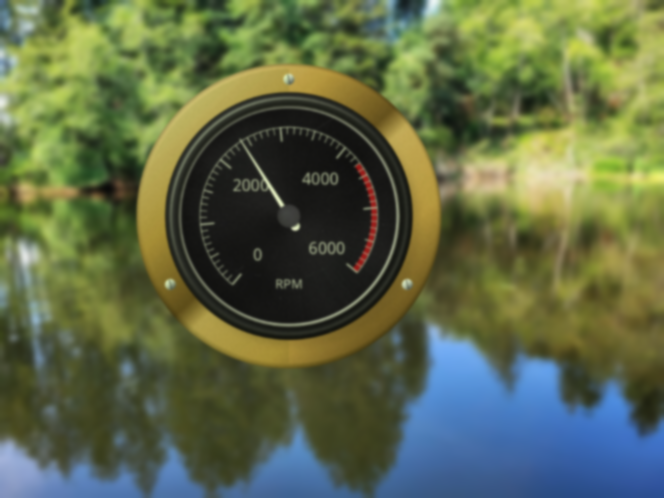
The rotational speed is 2400 (rpm)
